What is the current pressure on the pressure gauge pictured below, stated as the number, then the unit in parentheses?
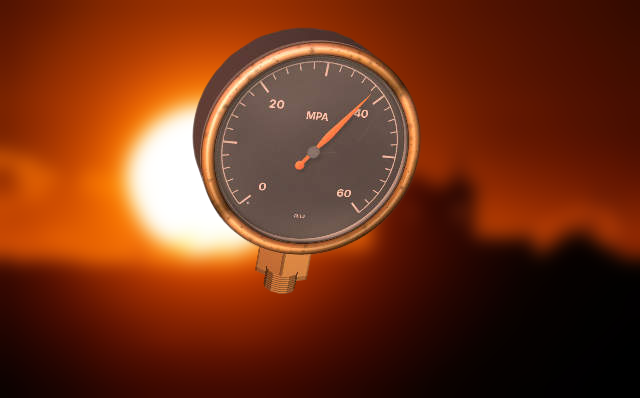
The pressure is 38 (MPa)
